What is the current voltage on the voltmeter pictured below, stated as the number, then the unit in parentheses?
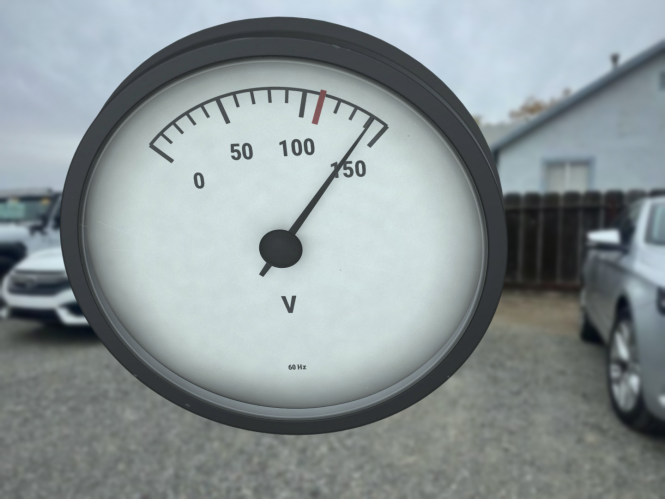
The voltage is 140 (V)
